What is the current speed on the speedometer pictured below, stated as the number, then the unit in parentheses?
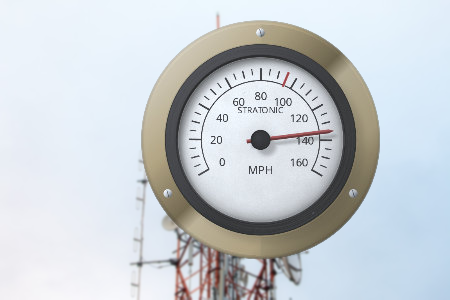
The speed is 135 (mph)
